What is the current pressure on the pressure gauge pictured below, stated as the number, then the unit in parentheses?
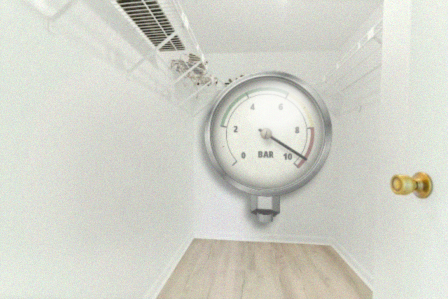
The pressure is 9.5 (bar)
